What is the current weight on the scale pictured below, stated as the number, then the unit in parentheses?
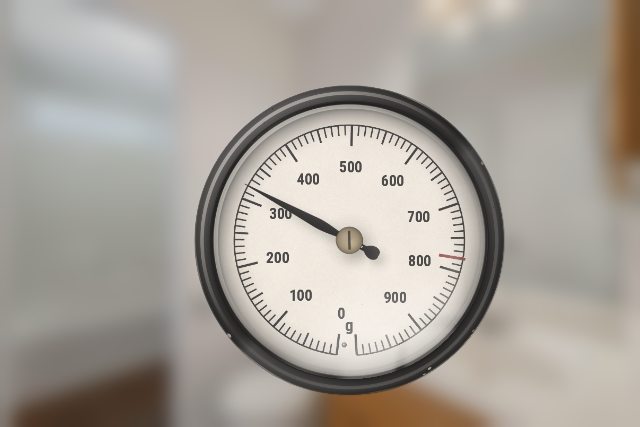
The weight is 320 (g)
